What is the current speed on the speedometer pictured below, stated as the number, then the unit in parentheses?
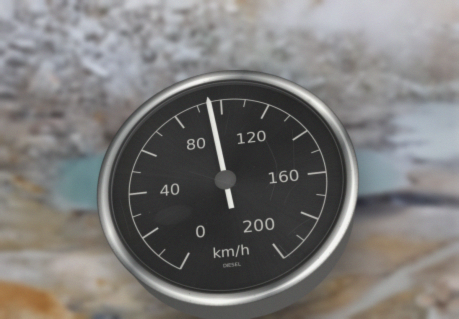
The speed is 95 (km/h)
